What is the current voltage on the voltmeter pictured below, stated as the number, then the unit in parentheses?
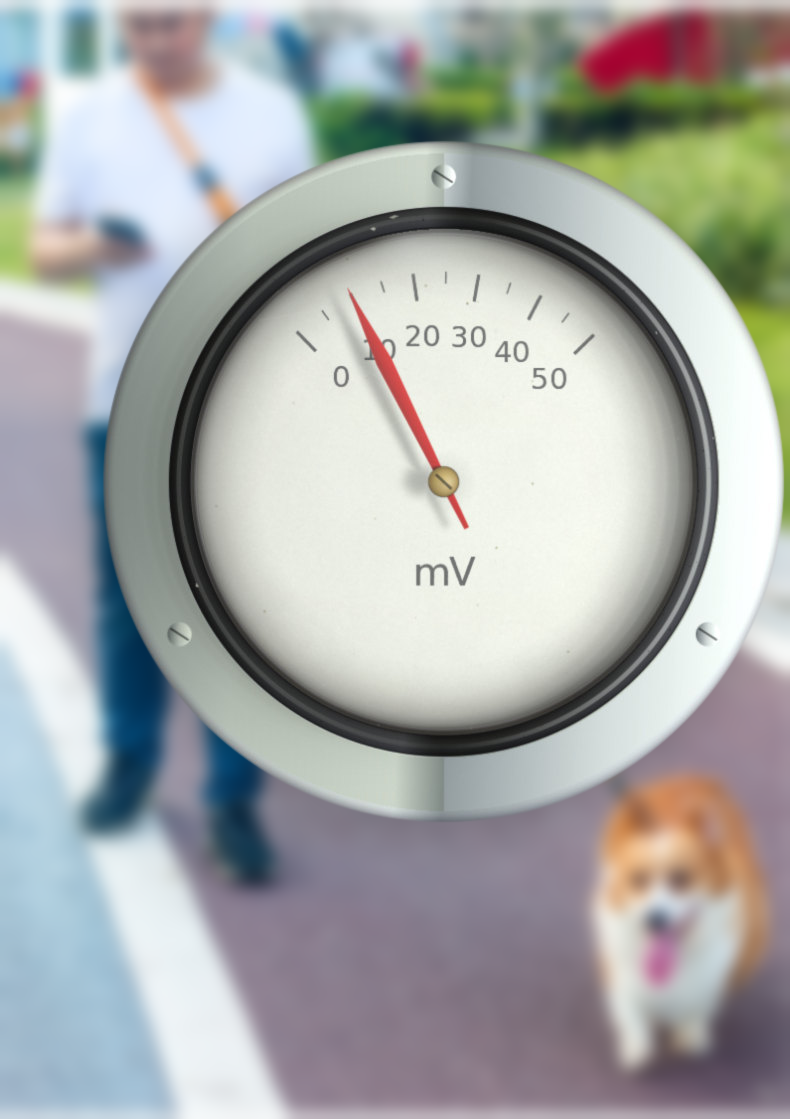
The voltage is 10 (mV)
